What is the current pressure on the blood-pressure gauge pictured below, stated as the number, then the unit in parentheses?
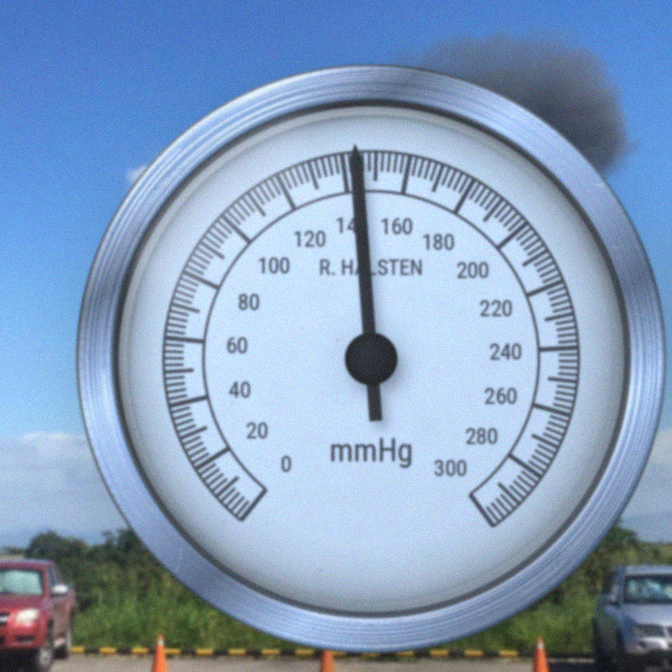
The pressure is 144 (mmHg)
